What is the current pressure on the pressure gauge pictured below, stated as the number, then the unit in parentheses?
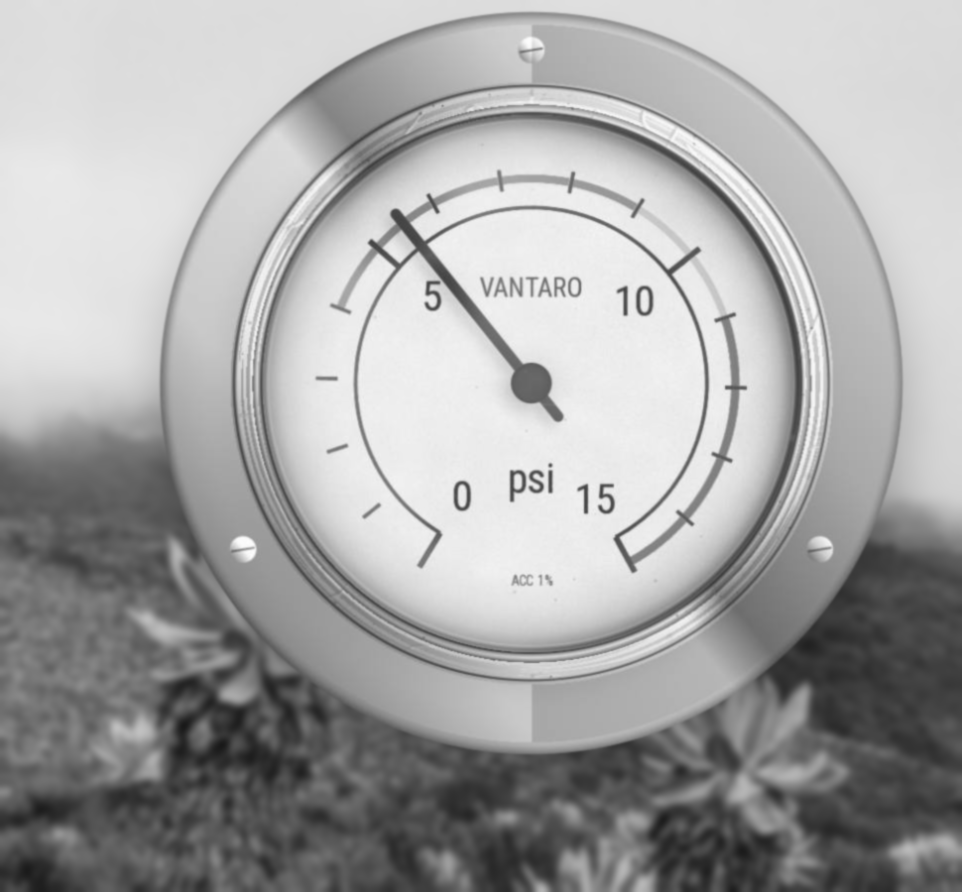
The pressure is 5.5 (psi)
